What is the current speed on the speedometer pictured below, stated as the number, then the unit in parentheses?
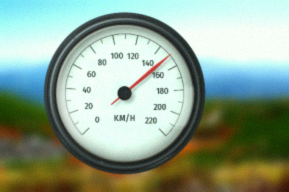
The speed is 150 (km/h)
